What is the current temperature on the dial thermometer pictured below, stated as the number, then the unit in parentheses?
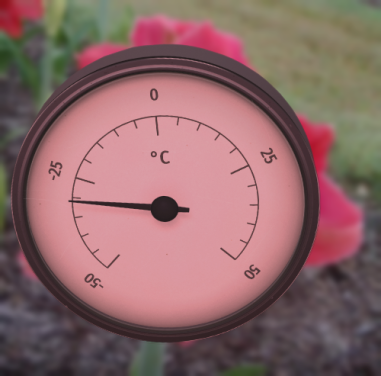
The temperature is -30 (°C)
